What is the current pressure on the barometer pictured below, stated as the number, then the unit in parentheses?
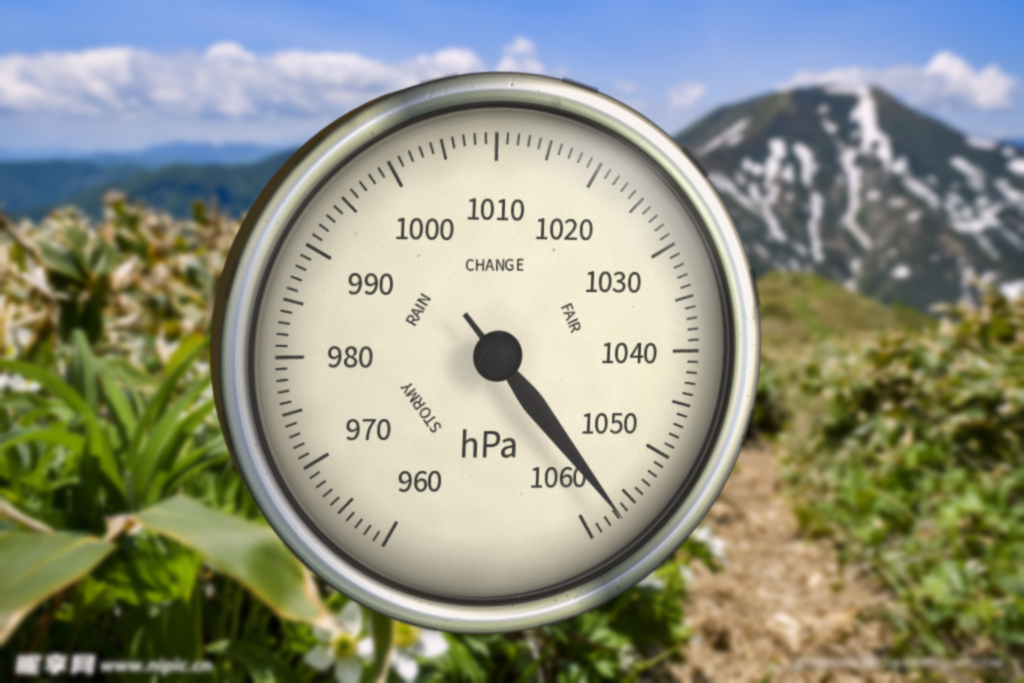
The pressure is 1057 (hPa)
